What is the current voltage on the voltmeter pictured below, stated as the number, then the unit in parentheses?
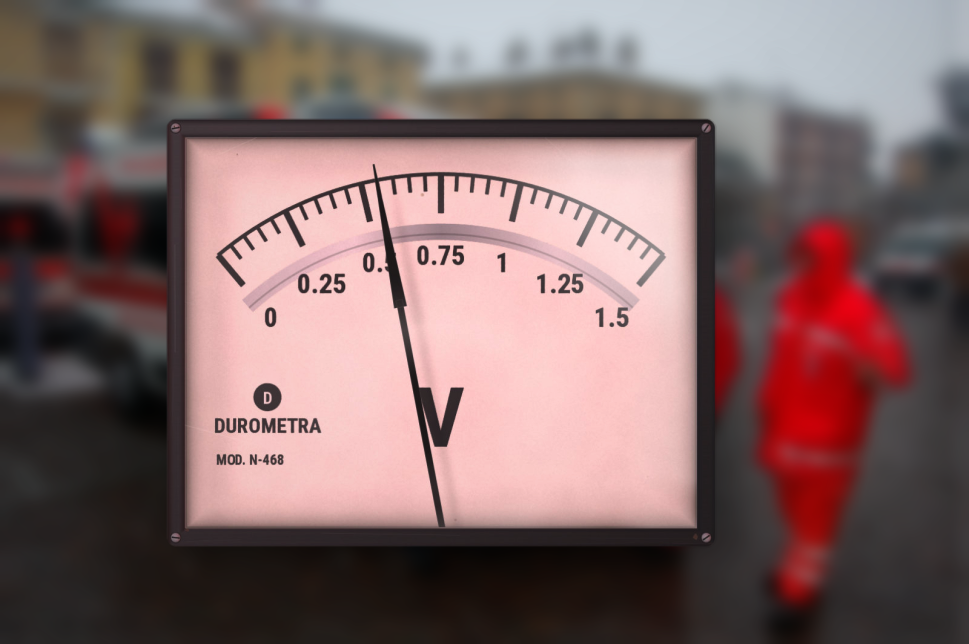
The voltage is 0.55 (V)
